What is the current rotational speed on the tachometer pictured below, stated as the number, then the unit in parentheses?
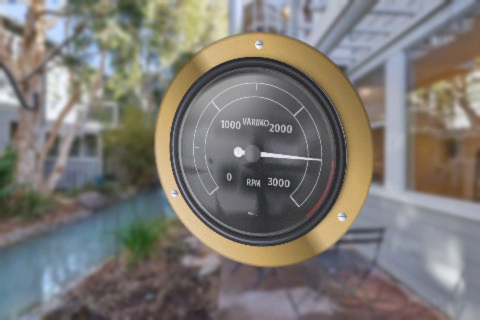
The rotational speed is 2500 (rpm)
